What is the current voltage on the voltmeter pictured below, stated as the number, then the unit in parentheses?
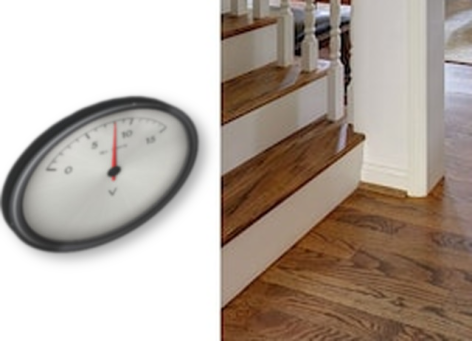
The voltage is 8 (V)
